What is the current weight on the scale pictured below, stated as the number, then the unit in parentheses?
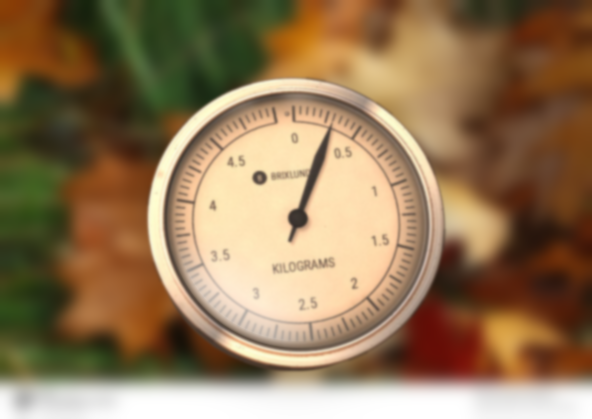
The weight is 0.3 (kg)
